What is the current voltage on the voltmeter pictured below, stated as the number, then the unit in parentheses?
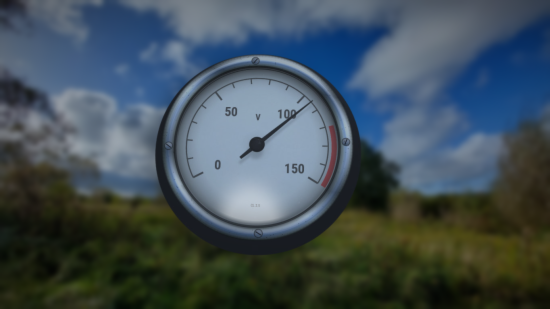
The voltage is 105 (V)
